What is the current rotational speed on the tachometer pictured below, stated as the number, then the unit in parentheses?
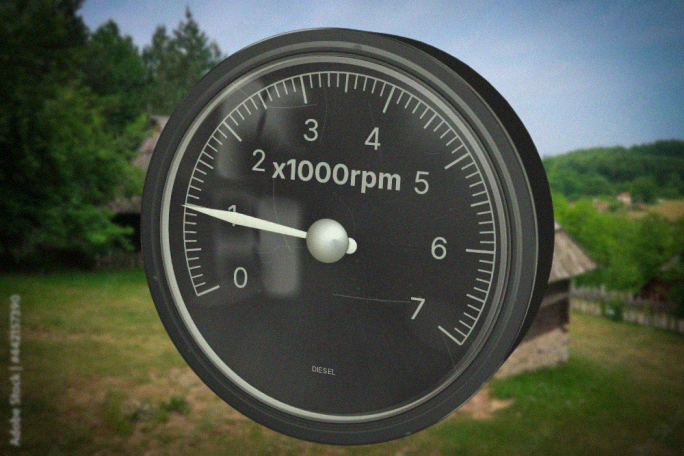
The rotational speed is 1000 (rpm)
